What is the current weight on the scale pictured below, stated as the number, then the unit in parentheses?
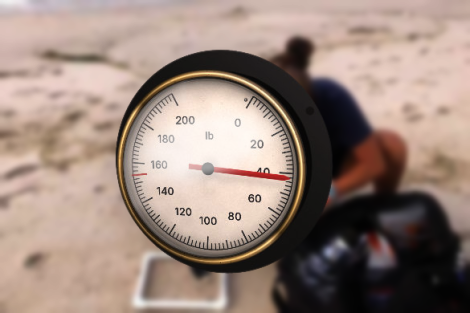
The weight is 42 (lb)
